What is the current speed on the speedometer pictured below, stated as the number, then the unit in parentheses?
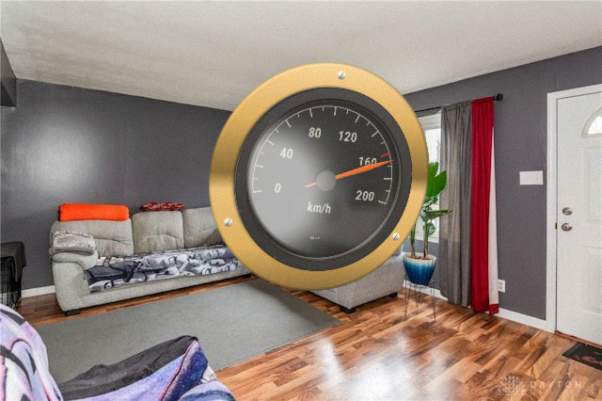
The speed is 165 (km/h)
